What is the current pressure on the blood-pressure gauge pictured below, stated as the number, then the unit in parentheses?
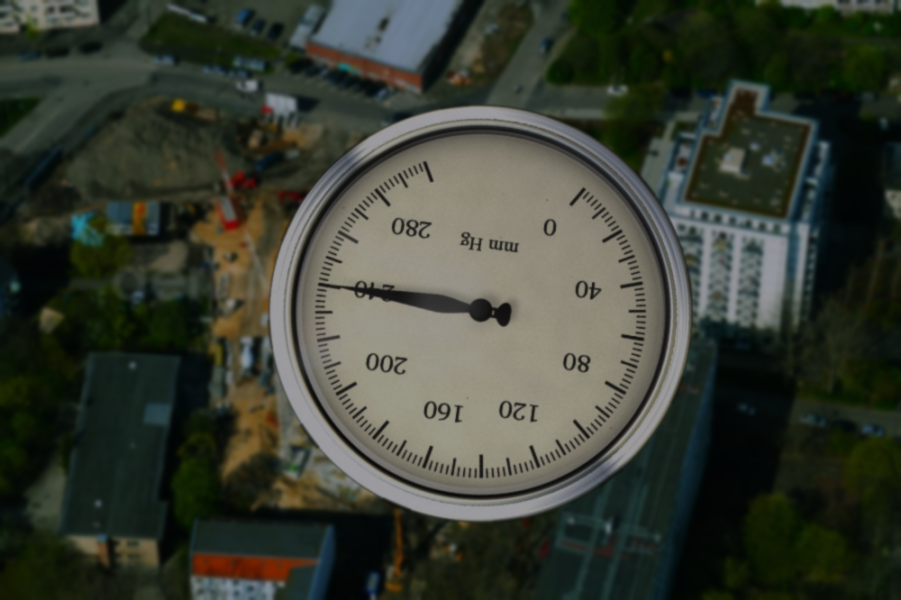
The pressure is 240 (mmHg)
